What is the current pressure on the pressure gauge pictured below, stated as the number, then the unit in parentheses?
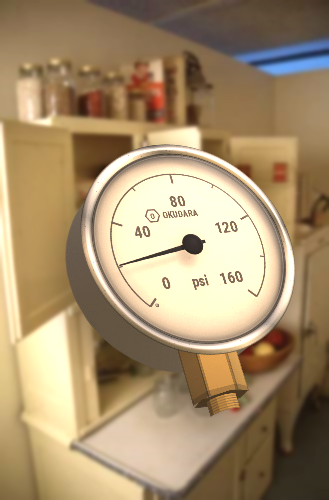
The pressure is 20 (psi)
